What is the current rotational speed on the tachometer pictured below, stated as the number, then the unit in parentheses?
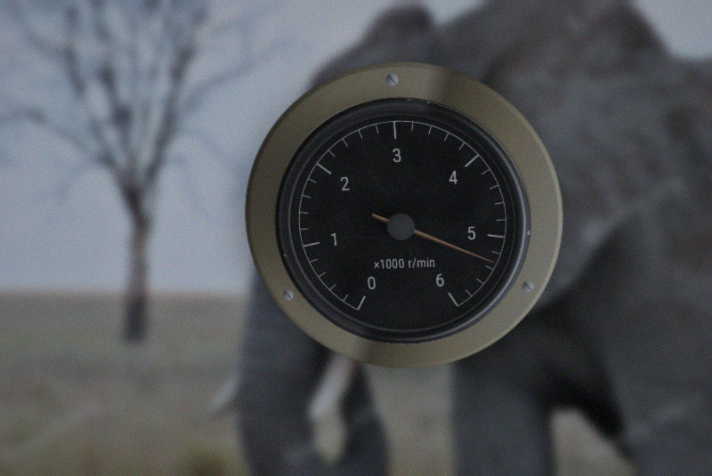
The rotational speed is 5300 (rpm)
